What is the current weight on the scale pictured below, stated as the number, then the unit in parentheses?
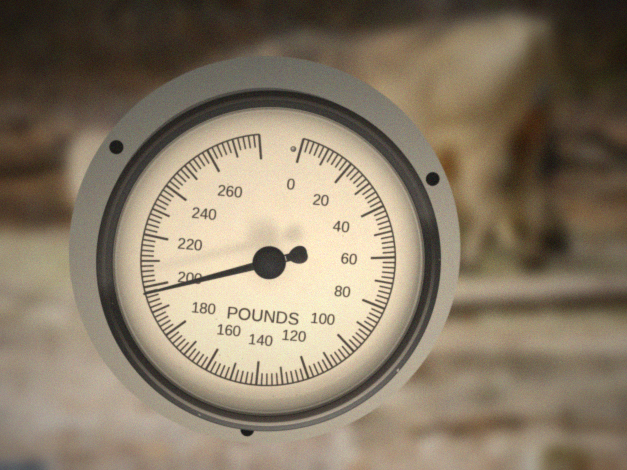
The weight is 198 (lb)
